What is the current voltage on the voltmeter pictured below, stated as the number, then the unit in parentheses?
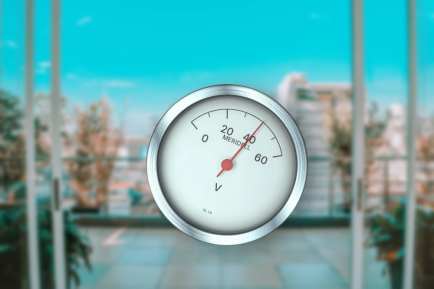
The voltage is 40 (V)
